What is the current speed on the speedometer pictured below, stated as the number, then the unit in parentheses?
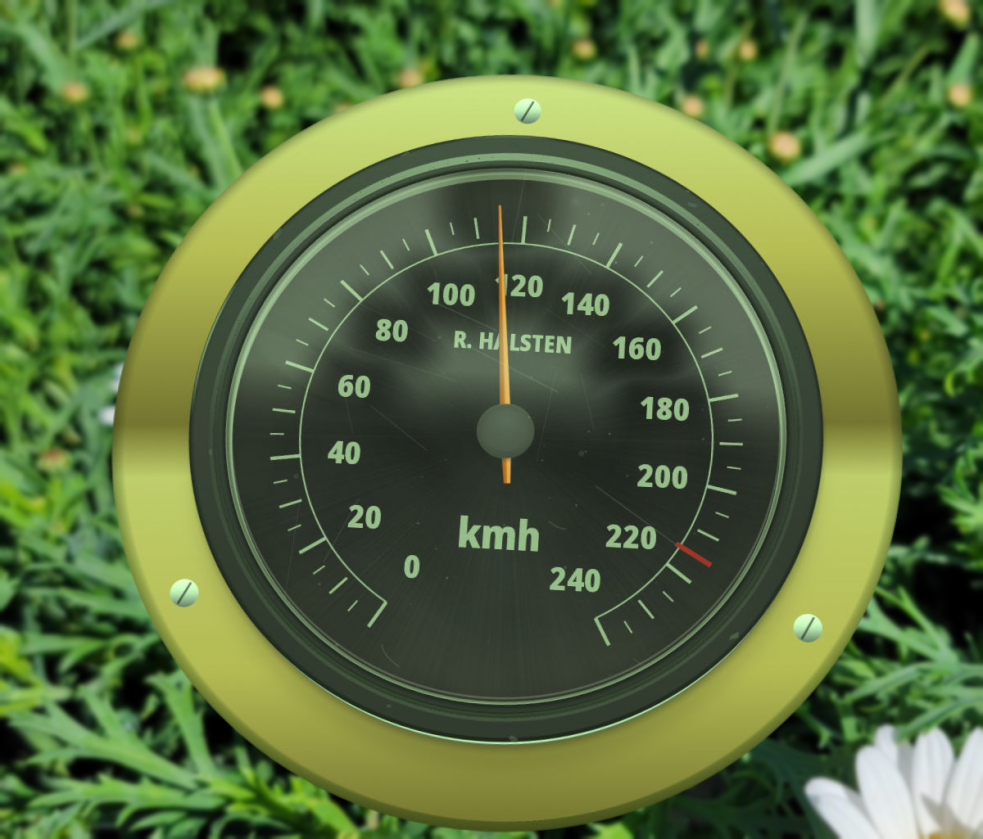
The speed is 115 (km/h)
